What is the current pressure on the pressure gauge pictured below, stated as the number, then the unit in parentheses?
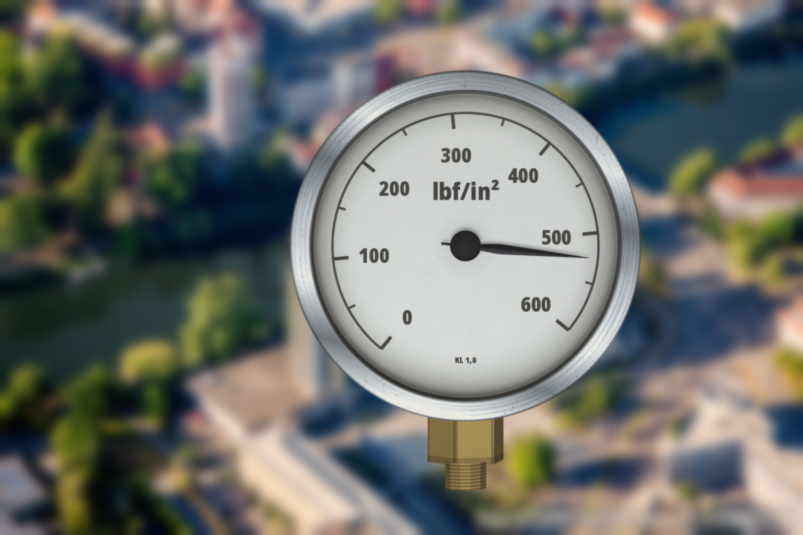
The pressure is 525 (psi)
